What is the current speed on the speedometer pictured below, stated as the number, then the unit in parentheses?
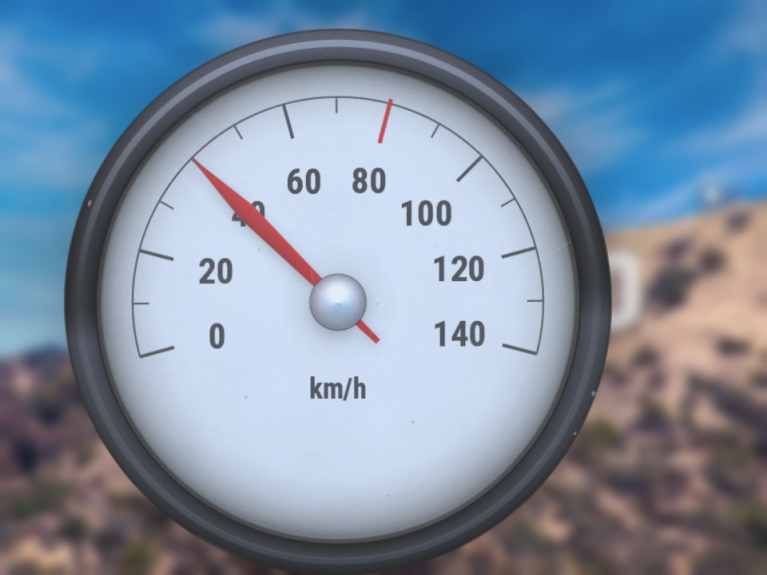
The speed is 40 (km/h)
